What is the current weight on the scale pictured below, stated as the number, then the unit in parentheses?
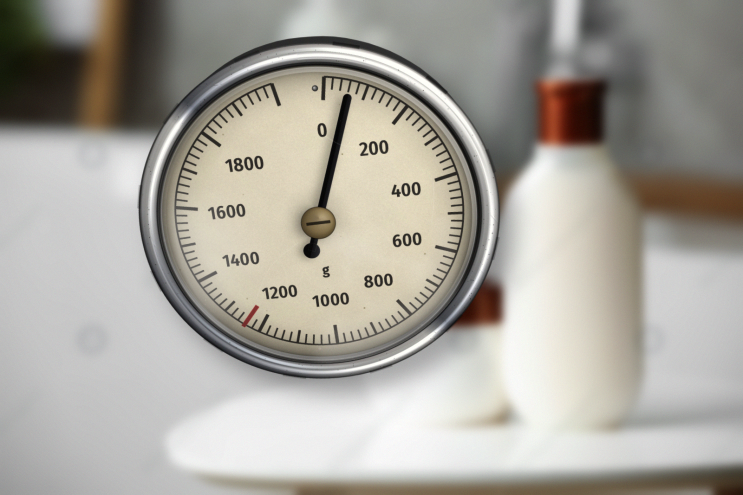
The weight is 60 (g)
